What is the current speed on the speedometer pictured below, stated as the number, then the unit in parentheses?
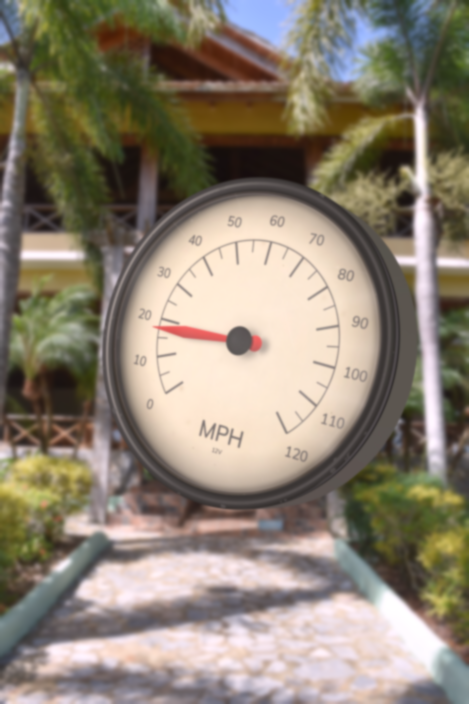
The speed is 17.5 (mph)
